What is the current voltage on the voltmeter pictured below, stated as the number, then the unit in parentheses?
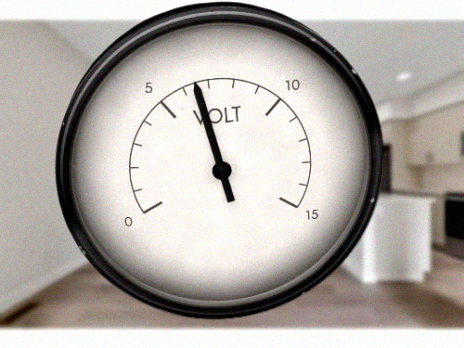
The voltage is 6.5 (V)
